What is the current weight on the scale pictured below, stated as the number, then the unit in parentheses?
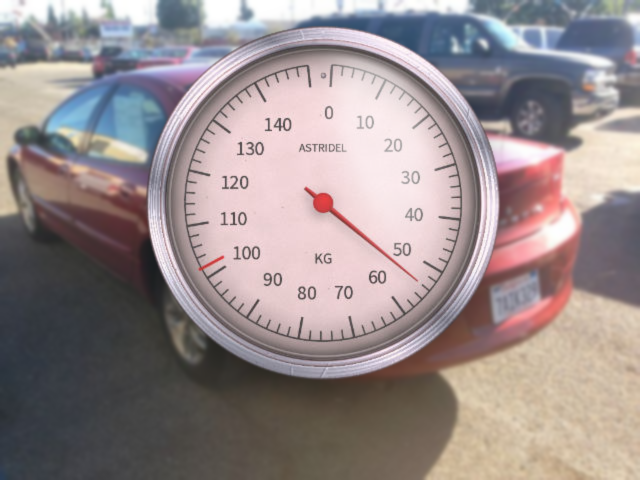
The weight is 54 (kg)
